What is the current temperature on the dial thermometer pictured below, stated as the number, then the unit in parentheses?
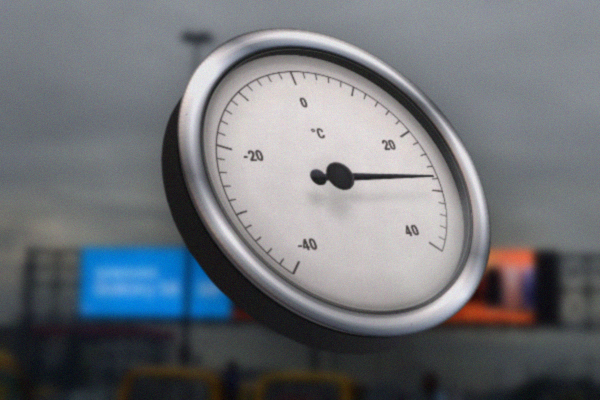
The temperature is 28 (°C)
